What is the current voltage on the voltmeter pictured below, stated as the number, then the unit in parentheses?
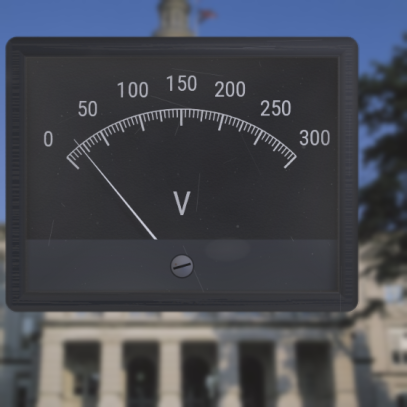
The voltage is 20 (V)
